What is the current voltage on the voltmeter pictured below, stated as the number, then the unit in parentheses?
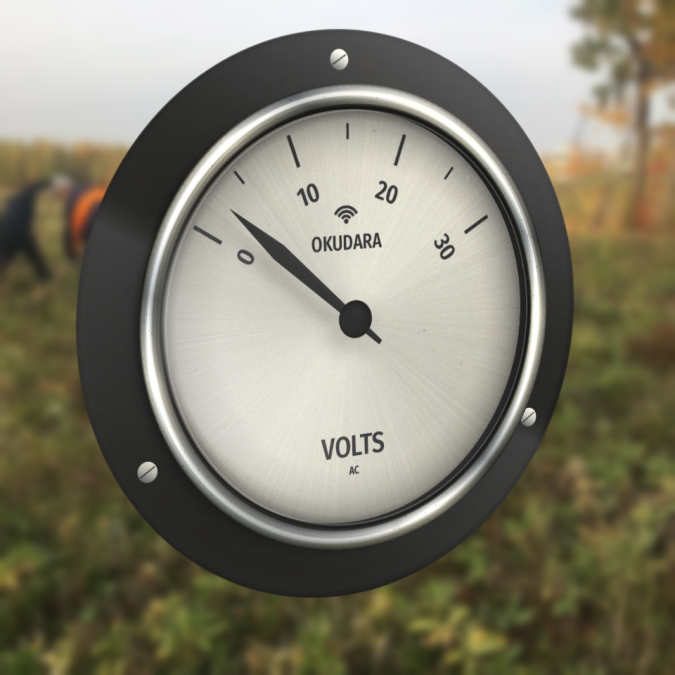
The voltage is 2.5 (V)
